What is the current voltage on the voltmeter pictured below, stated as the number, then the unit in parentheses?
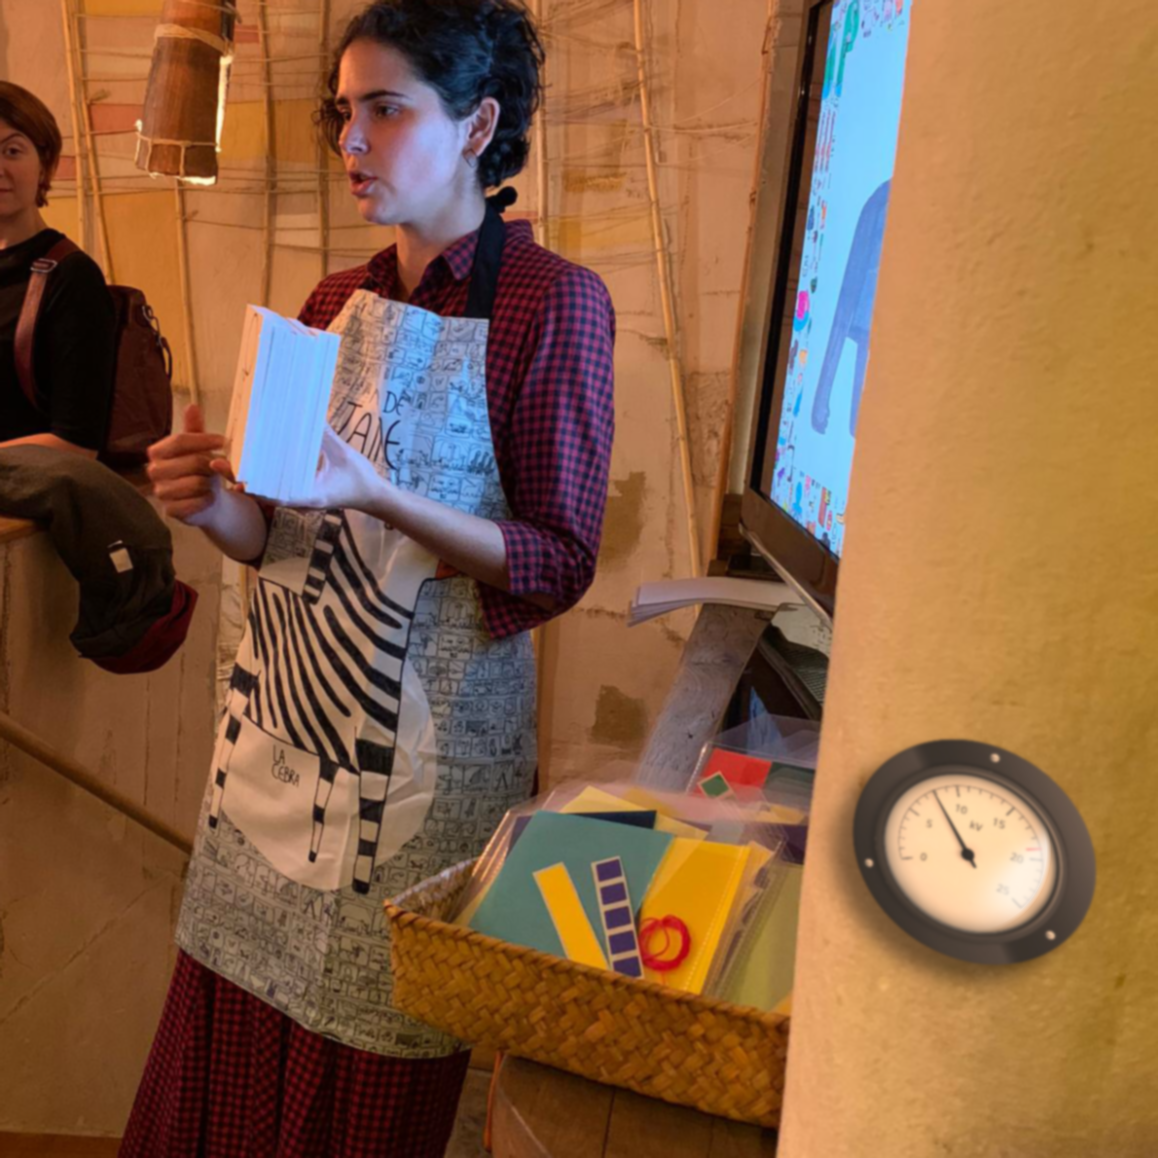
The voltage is 8 (kV)
